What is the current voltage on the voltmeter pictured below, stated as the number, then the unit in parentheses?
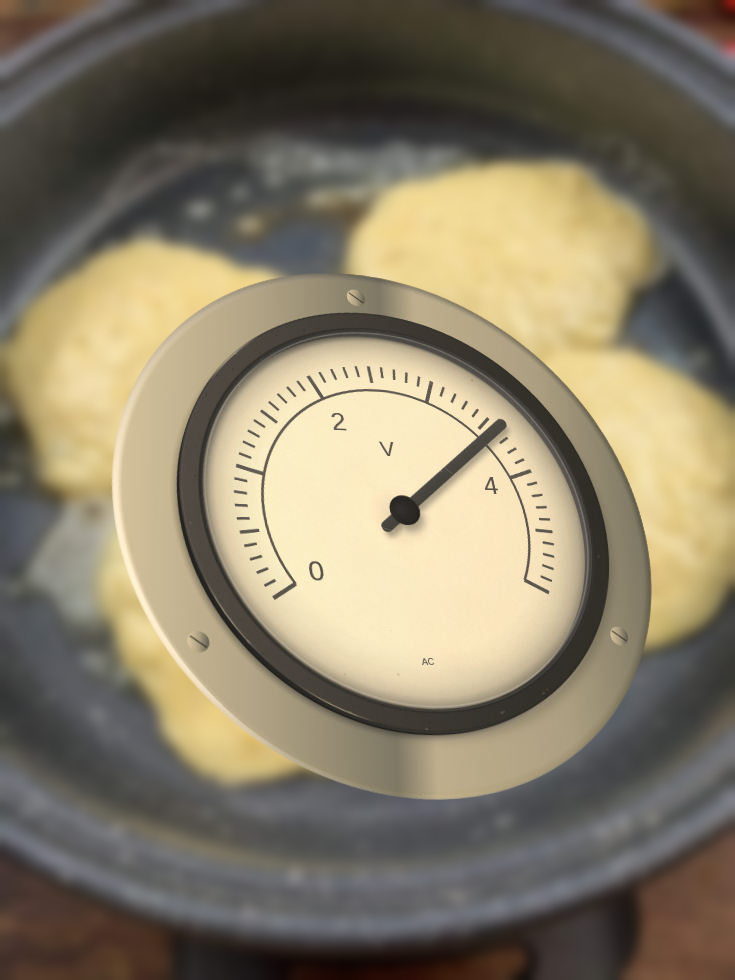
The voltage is 3.6 (V)
